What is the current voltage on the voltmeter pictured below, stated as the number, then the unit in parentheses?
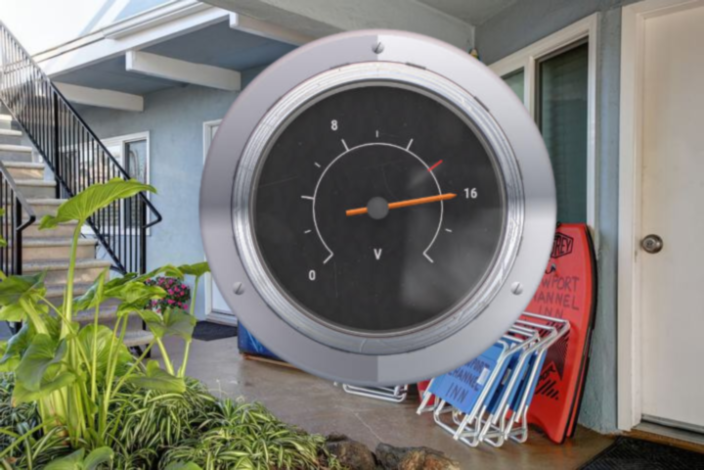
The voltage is 16 (V)
